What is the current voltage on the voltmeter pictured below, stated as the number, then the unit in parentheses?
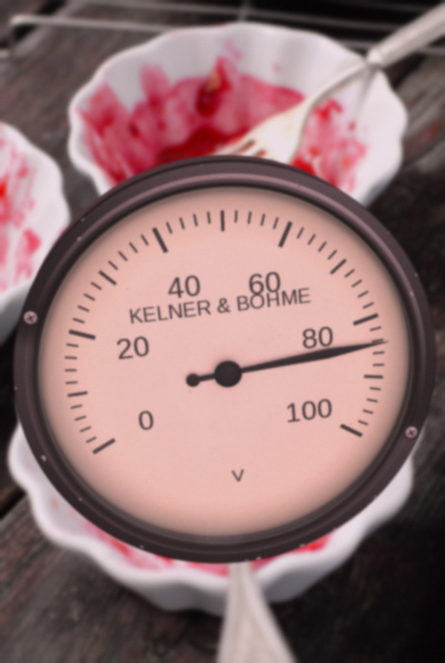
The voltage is 84 (V)
